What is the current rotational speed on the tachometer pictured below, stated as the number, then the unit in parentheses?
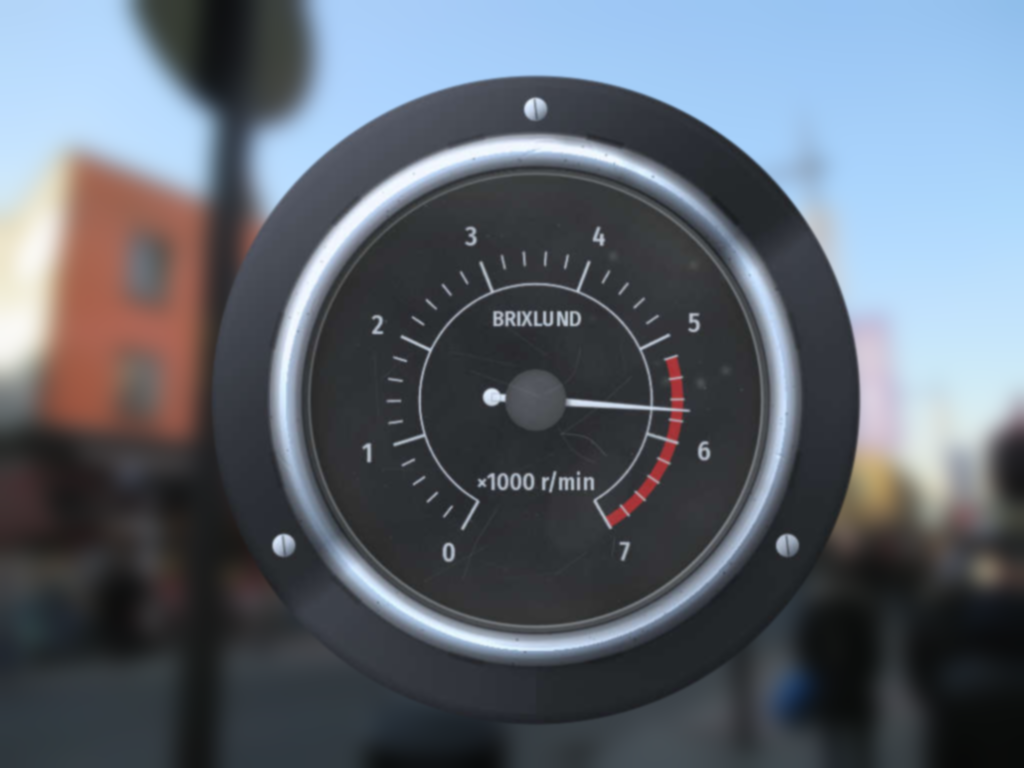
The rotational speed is 5700 (rpm)
